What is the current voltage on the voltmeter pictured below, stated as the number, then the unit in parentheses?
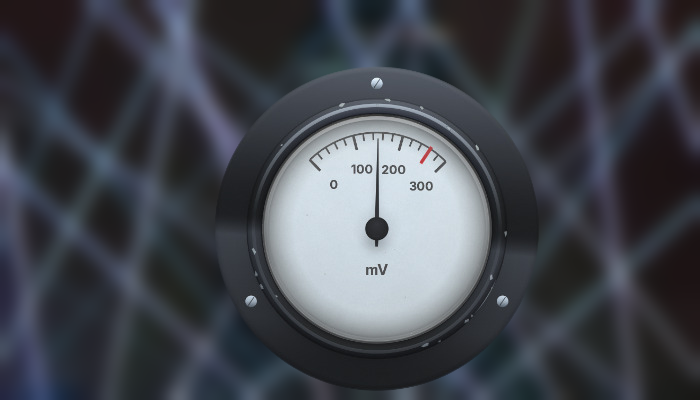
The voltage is 150 (mV)
